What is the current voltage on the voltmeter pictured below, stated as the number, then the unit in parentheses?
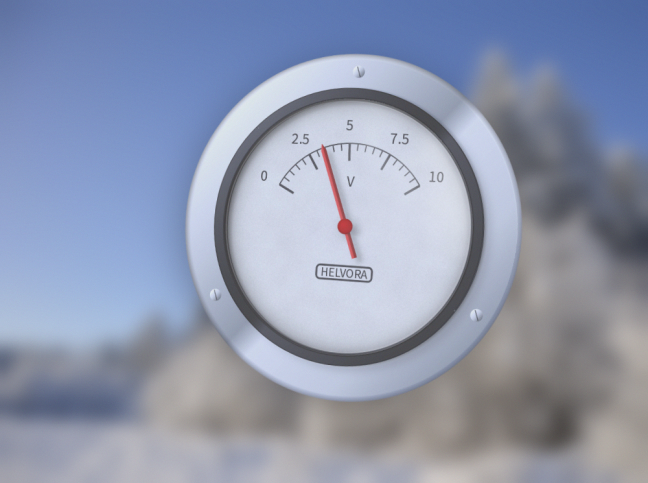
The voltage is 3.5 (V)
